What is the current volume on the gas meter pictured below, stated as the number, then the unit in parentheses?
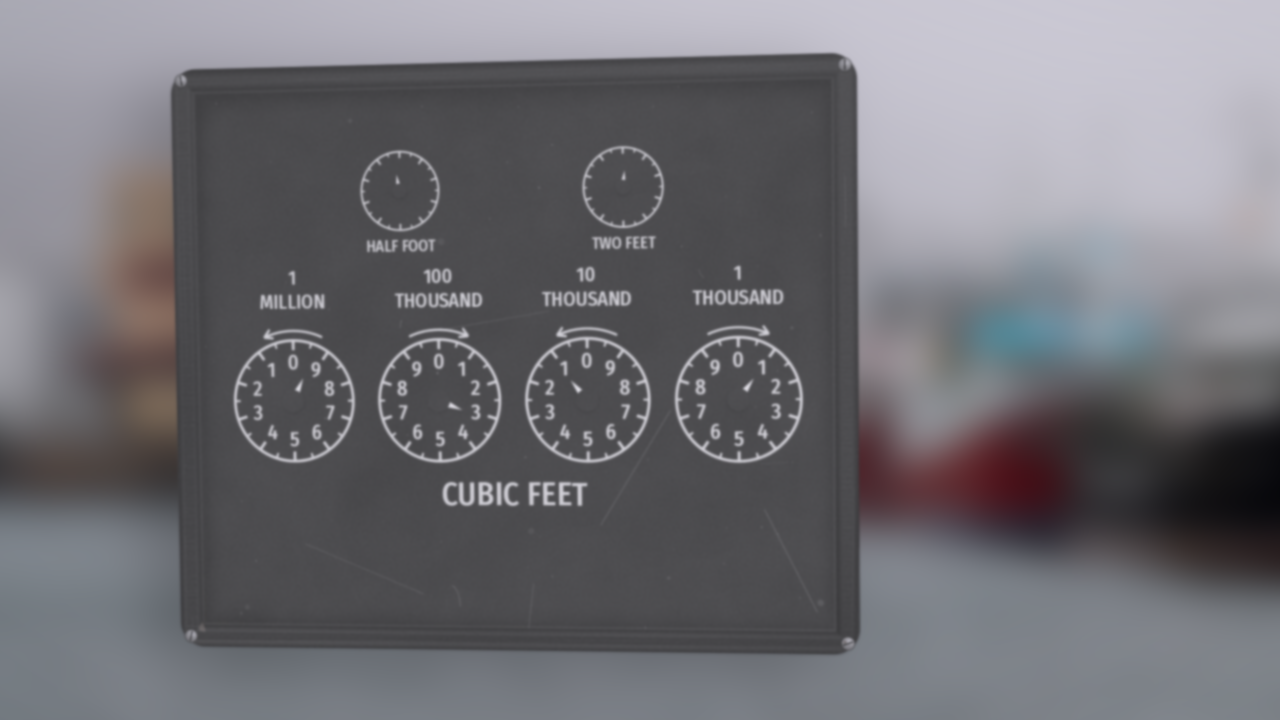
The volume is 931100 (ft³)
